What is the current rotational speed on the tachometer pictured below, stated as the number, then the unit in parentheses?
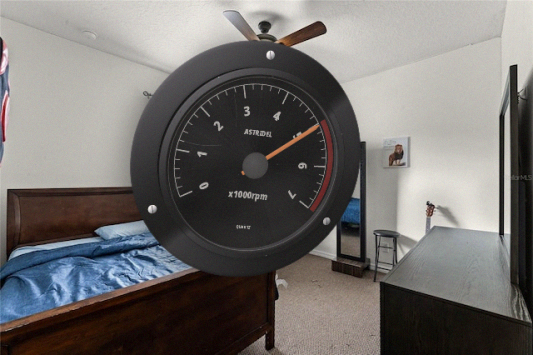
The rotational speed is 5000 (rpm)
